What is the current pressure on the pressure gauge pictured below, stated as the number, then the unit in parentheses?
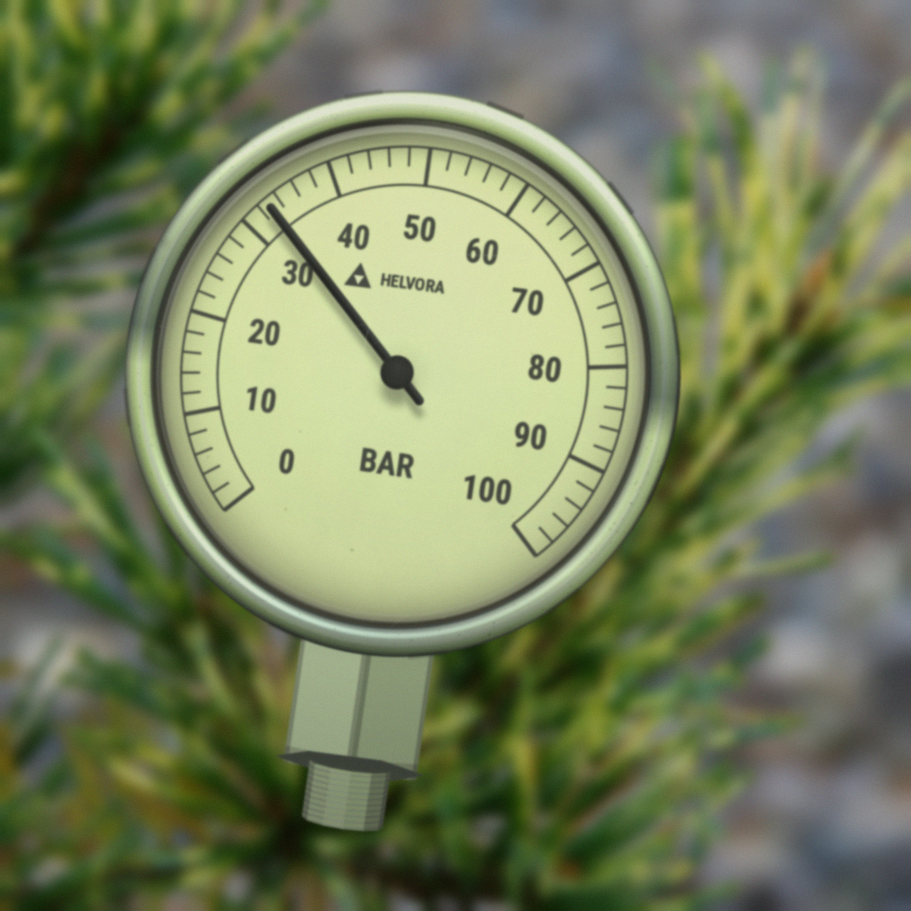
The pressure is 33 (bar)
